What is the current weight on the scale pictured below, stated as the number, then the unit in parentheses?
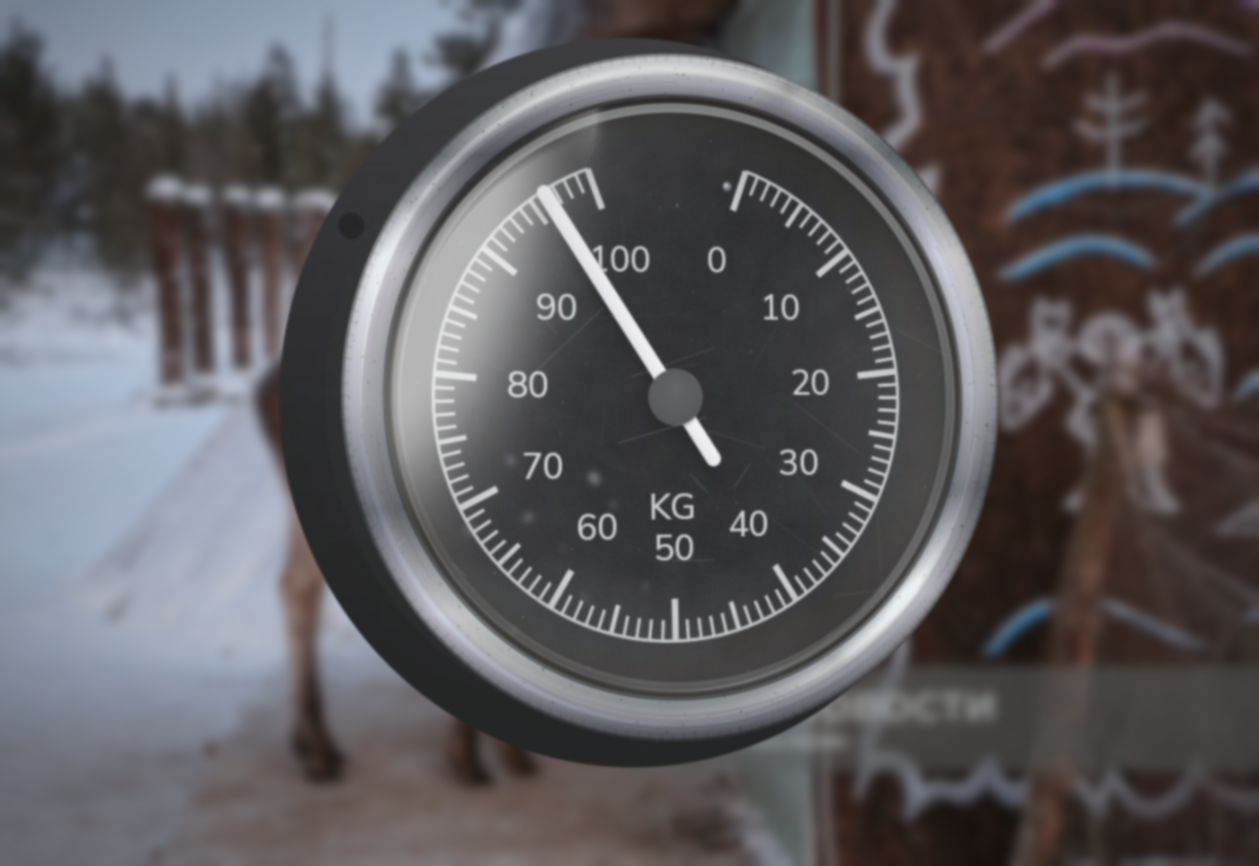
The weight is 96 (kg)
